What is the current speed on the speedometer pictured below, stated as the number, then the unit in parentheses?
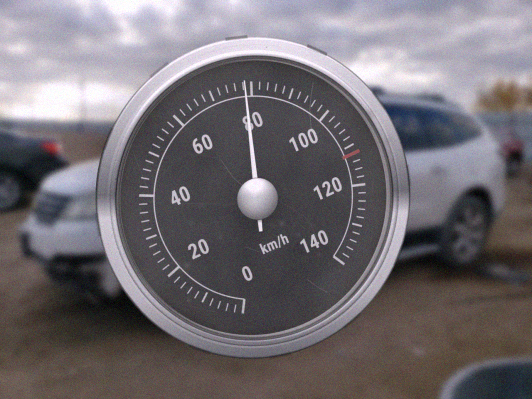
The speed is 78 (km/h)
